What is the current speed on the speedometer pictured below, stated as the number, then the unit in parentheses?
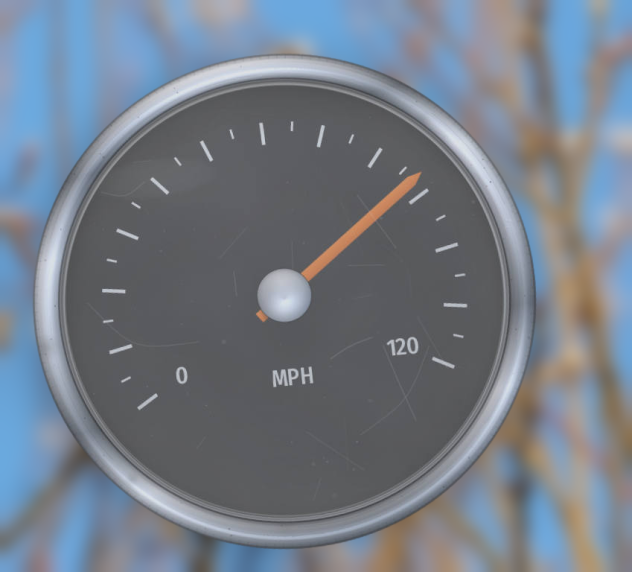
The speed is 87.5 (mph)
